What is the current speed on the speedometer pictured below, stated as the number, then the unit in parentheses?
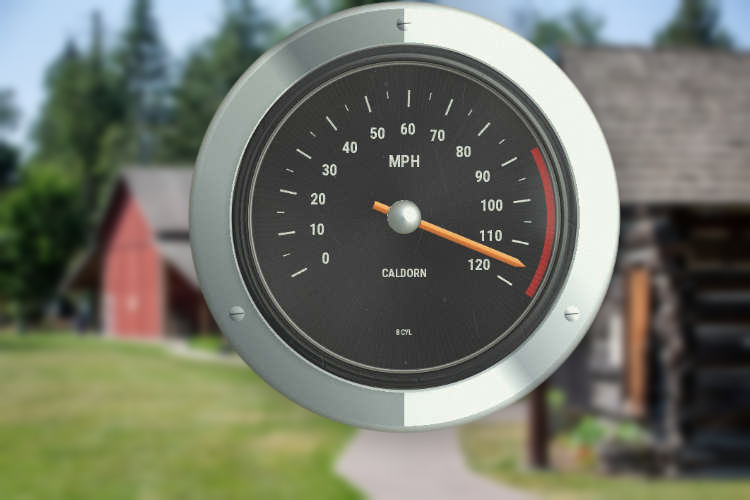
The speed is 115 (mph)
